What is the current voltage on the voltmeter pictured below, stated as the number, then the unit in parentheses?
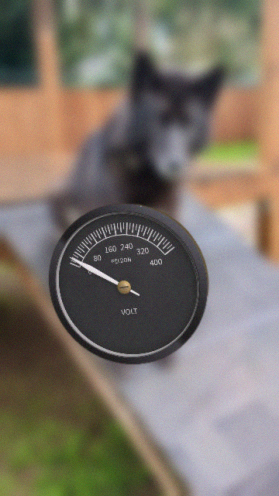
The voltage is 20 (V)
